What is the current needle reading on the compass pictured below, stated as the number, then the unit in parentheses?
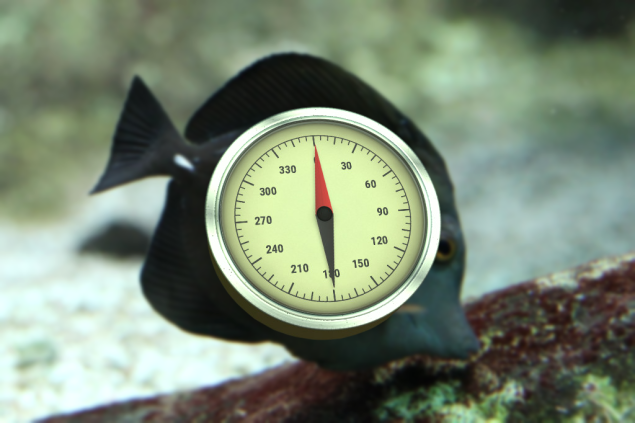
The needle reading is 0 (°)
